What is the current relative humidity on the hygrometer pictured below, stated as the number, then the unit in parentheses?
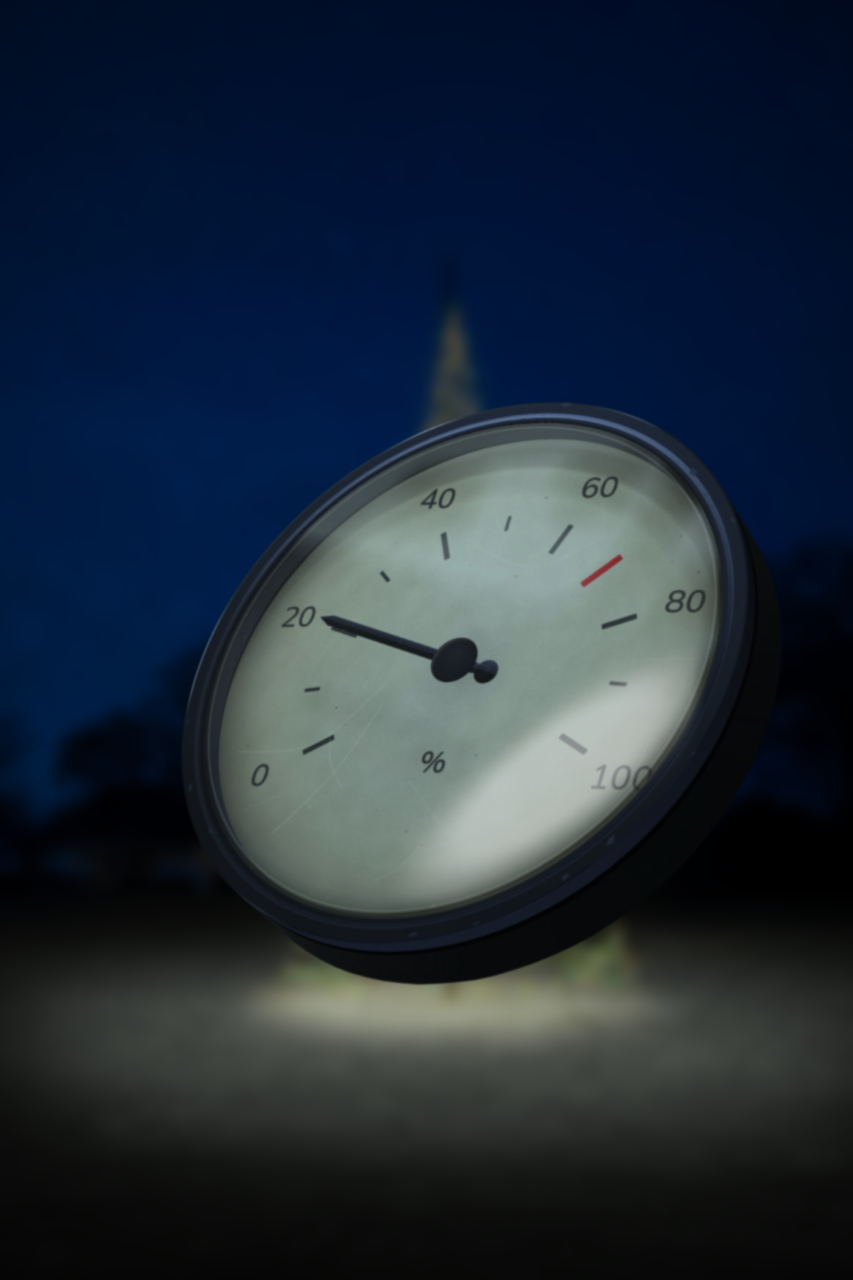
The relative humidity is 20 (%)
